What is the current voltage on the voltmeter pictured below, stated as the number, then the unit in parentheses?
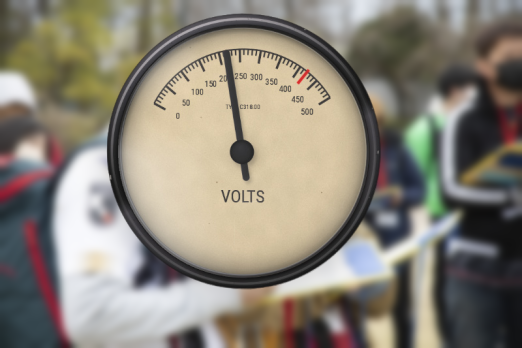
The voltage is 220 (V)
